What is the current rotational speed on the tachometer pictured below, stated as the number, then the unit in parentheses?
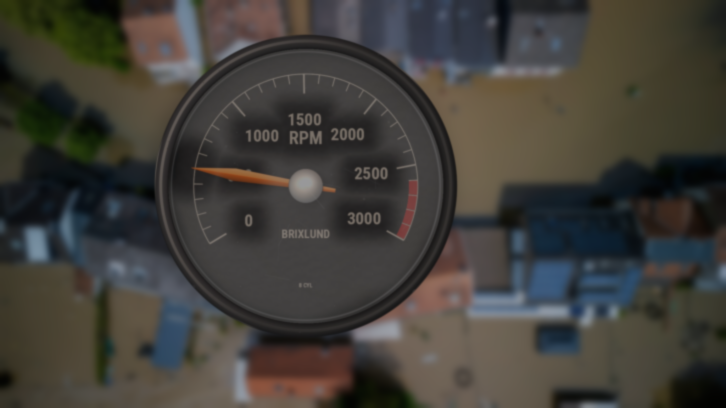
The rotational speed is 500 (rpm)
